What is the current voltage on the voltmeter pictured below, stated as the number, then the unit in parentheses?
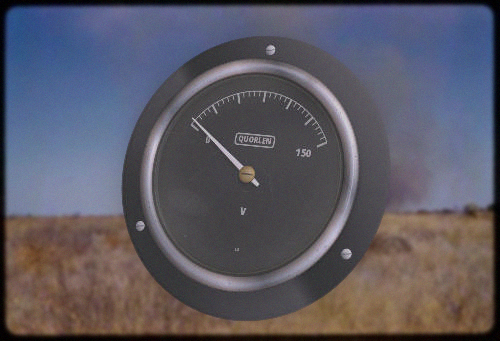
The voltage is 5 (V)
